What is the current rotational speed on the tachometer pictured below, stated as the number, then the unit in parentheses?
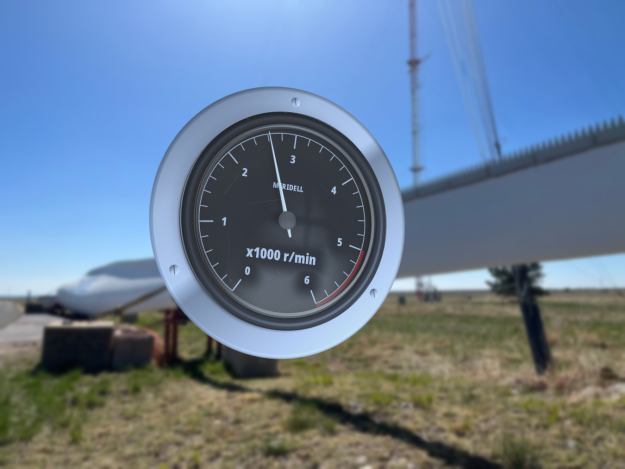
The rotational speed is 2600 (rpm)
